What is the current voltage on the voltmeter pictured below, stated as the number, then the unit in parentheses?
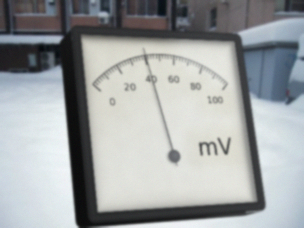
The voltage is 40 (mV)
